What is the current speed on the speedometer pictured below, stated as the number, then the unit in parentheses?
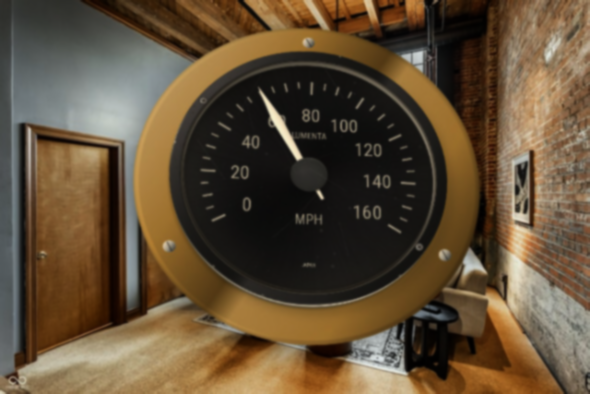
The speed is 60 (mph)
